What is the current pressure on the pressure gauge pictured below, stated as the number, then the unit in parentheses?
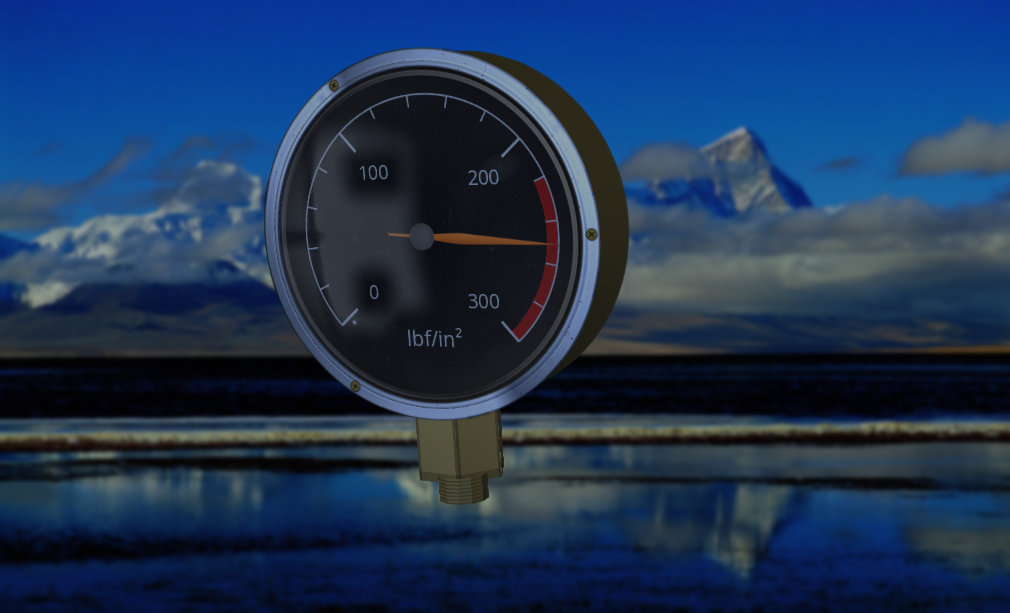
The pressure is 250 (psi)
